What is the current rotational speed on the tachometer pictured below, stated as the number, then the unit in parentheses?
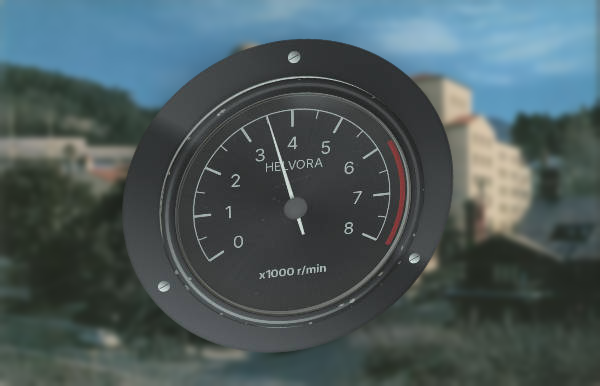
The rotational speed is 3500 (rpm)
